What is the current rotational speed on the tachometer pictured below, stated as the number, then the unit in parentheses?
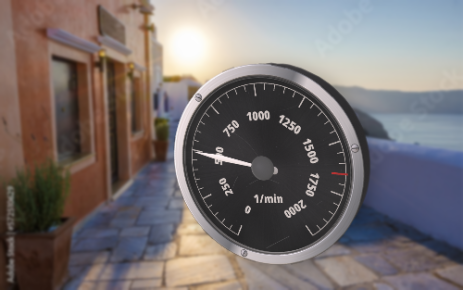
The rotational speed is 500 (rpm)
